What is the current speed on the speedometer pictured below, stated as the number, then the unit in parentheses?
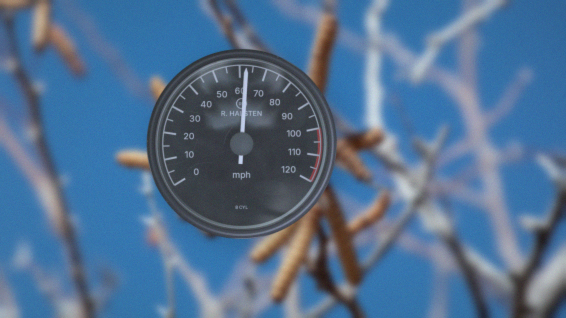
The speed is 62.5 (mph)
